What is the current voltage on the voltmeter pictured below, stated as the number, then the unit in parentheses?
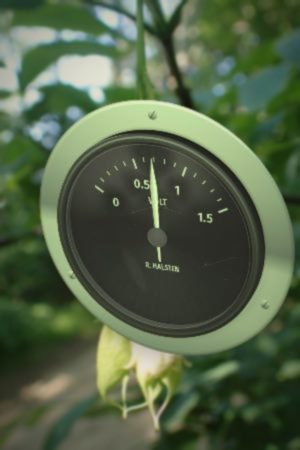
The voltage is 0.7 (V)
